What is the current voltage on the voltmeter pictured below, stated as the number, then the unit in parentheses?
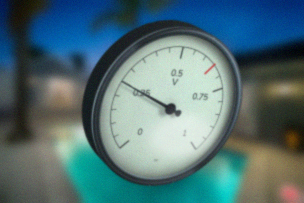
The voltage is 0.25 (V)
